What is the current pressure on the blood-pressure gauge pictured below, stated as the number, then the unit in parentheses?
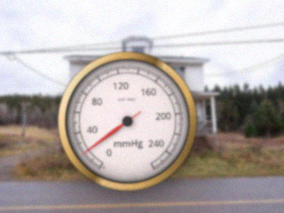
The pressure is 20 (mmHg)
